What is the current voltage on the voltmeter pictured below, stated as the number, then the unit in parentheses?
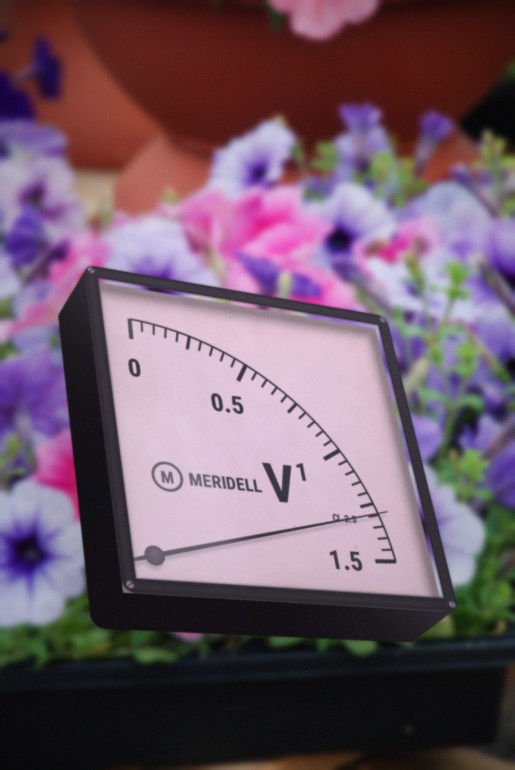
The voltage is 1.3 (V)
